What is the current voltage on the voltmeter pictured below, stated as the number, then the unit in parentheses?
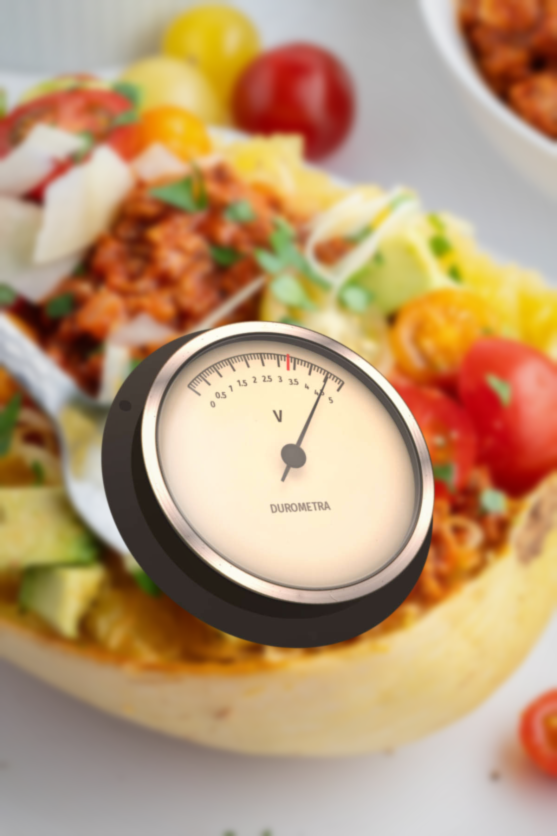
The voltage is 4.5 (V)
